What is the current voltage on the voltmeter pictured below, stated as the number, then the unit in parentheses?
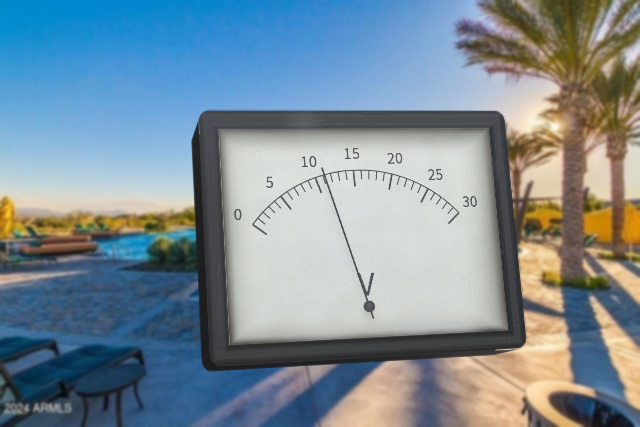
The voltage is 11 (V)
